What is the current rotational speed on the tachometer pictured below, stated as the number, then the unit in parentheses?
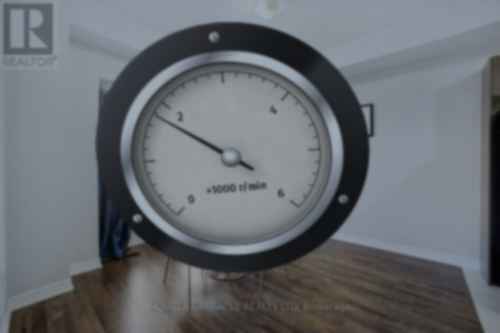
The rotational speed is 1800 (rpm)
